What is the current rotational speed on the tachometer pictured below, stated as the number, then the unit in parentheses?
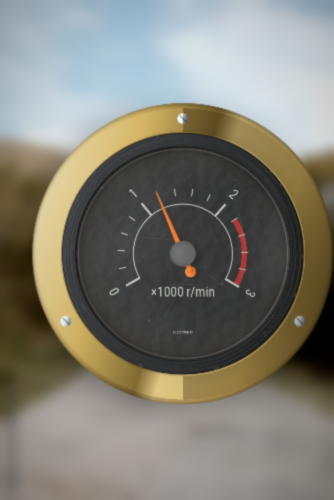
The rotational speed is 1200 (rpm)
